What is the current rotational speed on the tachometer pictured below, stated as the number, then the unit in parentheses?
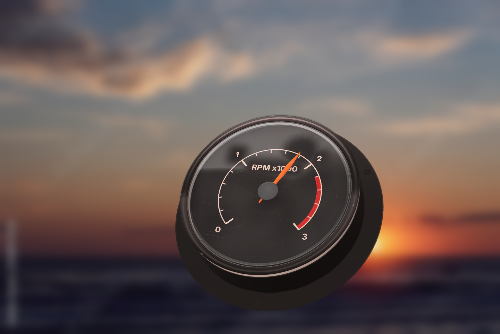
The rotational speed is 1800 (rpm)
